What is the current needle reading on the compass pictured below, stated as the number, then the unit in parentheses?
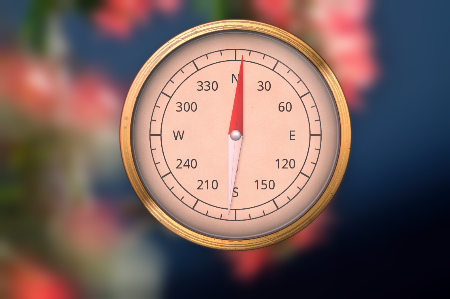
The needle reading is 5 (°)
